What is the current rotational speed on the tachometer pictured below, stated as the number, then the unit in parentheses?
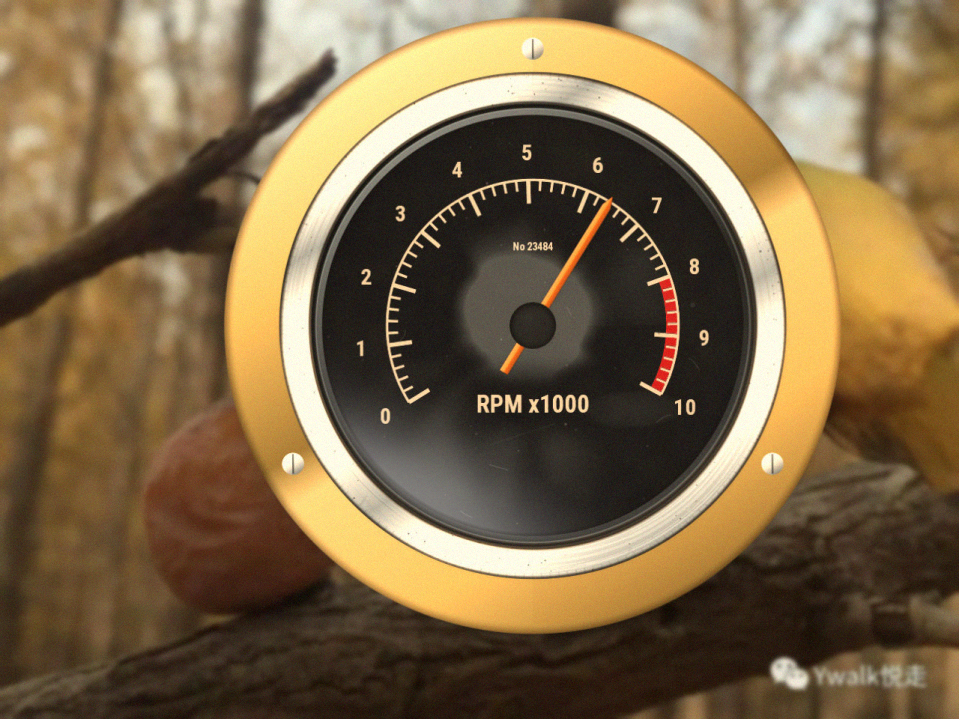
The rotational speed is 6400 (rpm)
